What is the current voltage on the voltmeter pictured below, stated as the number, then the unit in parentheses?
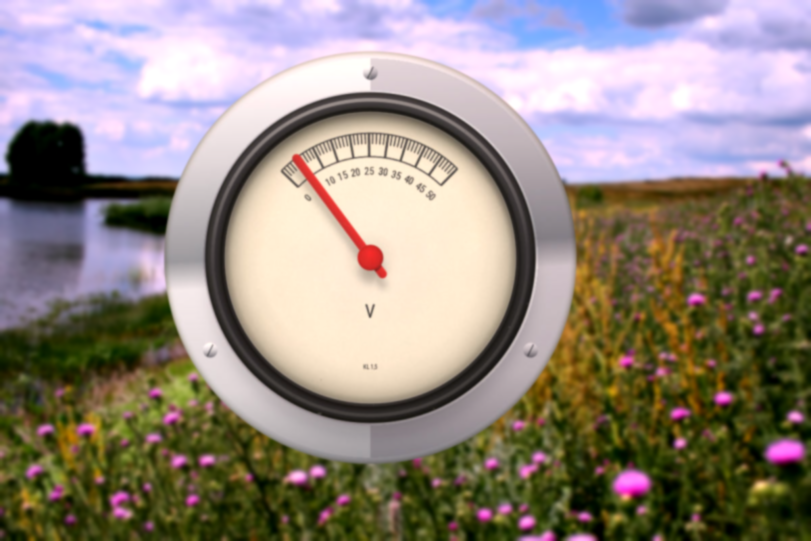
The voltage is 5 (V)
